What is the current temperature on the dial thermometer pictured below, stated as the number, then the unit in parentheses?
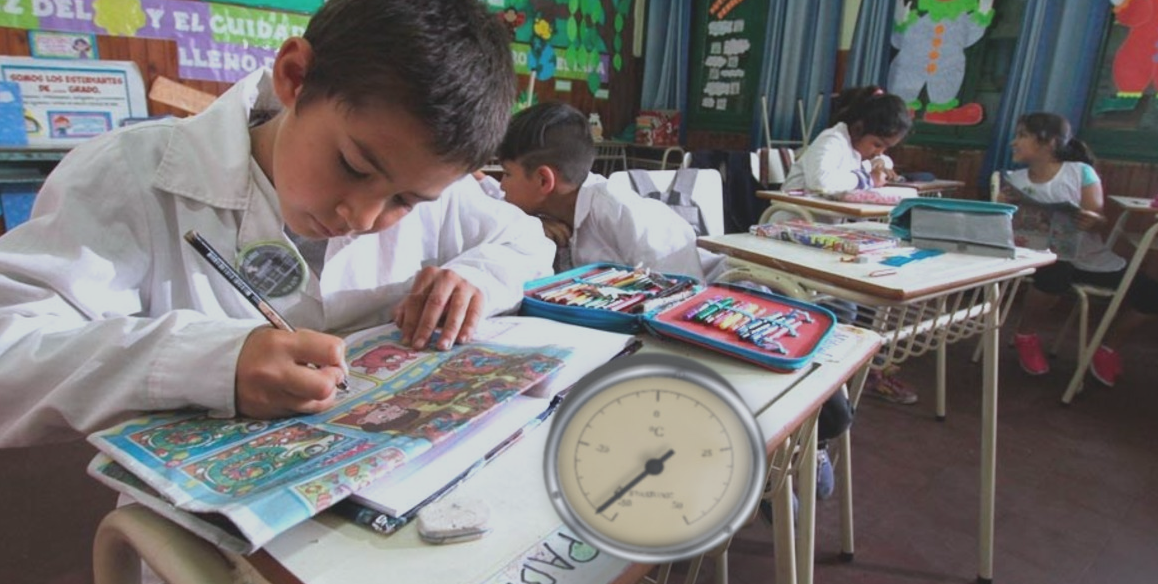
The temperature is -45 (°C)
